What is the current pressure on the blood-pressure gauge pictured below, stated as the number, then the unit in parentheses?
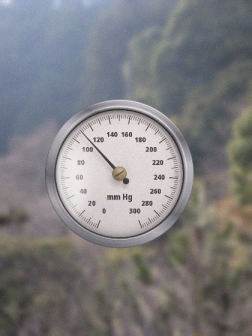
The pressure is 110 (mmHg)
